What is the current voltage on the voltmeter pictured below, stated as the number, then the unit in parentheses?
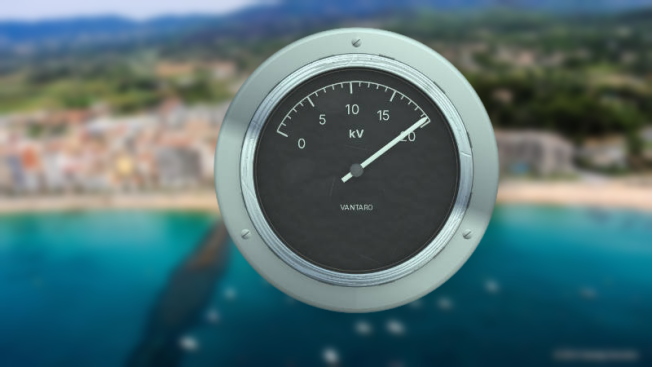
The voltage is 19.5 (kV)
